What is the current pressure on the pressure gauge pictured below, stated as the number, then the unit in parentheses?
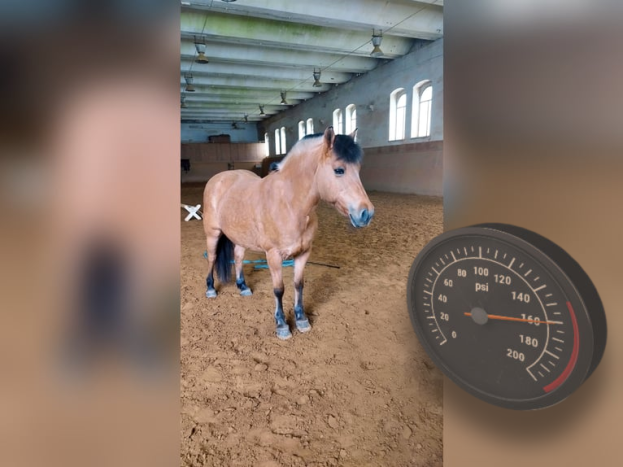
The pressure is 160 (psi)
